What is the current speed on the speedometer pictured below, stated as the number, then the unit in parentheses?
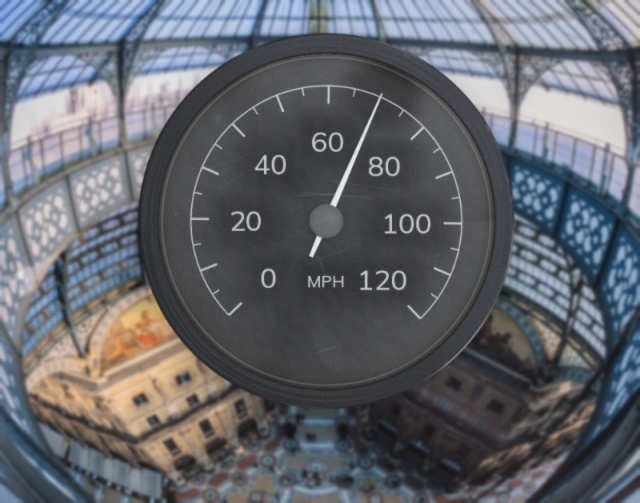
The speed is 70 (mph)
